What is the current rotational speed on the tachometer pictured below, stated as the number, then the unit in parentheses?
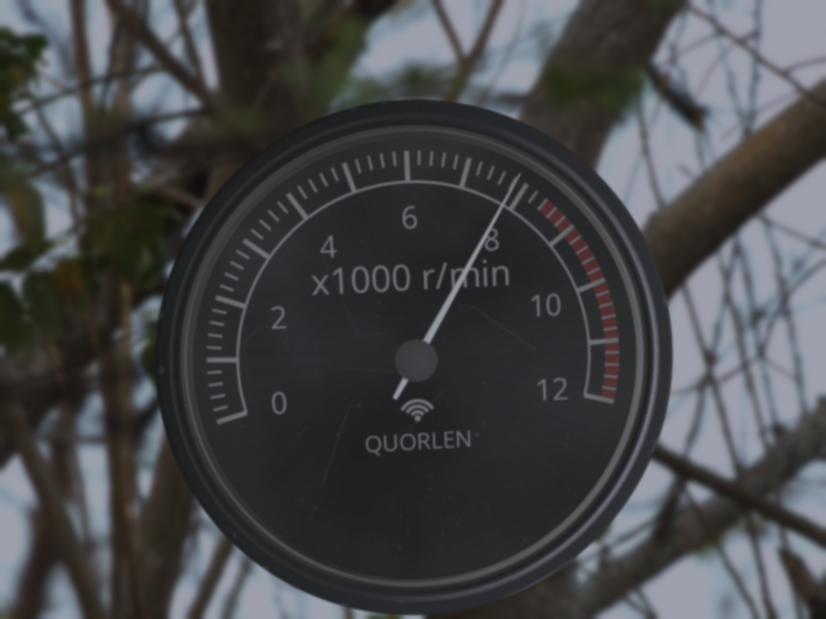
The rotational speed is 7800 (rpm)
